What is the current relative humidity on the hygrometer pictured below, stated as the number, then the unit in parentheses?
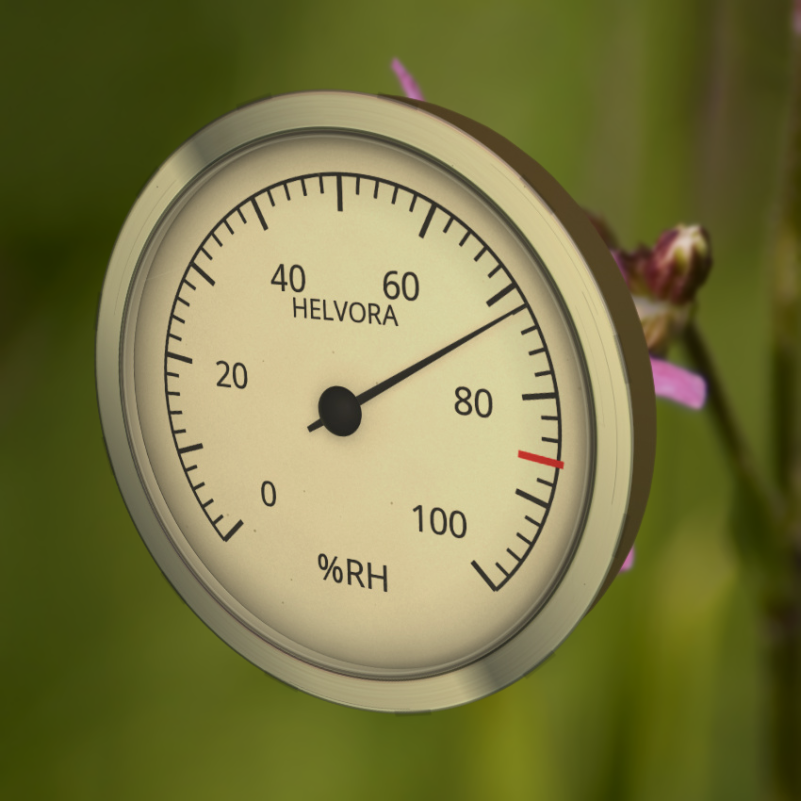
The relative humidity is 72 (%)
